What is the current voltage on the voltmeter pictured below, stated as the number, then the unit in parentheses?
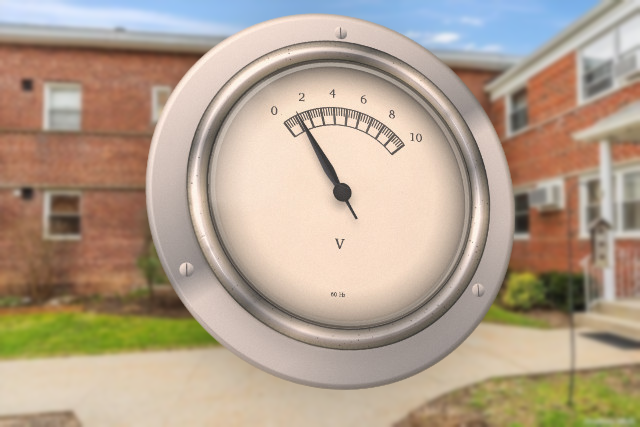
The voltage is 1 (V)
